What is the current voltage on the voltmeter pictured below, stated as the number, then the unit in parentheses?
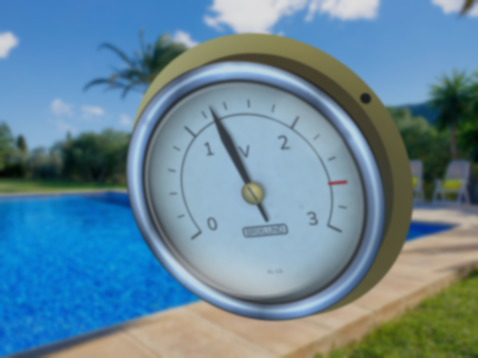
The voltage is 1.3 (V)
